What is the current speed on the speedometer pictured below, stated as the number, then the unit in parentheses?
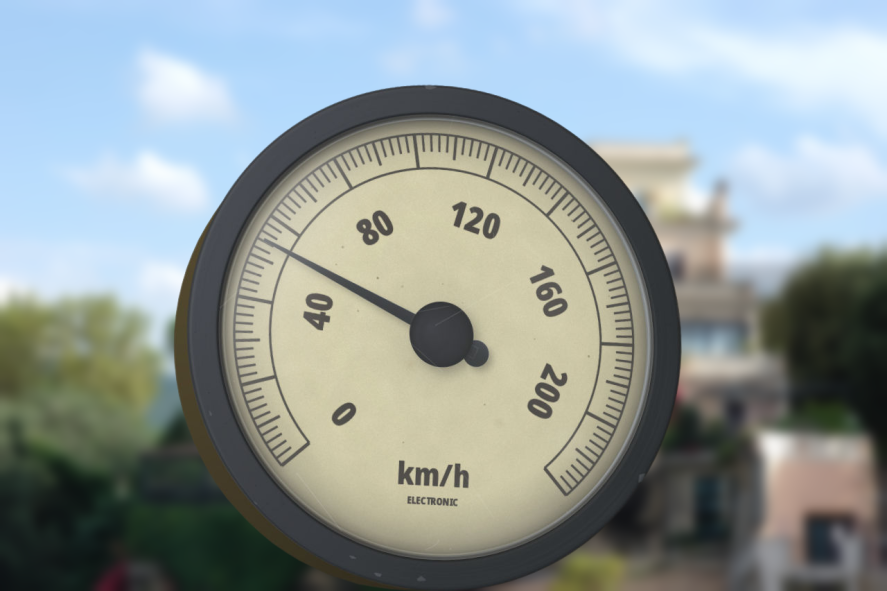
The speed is 54 (km/h)
